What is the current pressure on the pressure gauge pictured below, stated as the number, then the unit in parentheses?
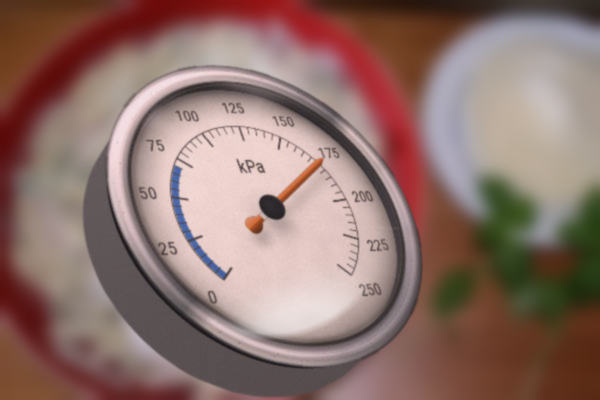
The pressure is 175 (kPa)
